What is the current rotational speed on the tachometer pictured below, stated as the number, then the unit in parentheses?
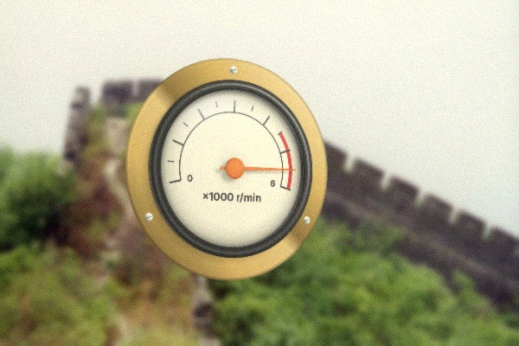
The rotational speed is 5500 (rpm)
